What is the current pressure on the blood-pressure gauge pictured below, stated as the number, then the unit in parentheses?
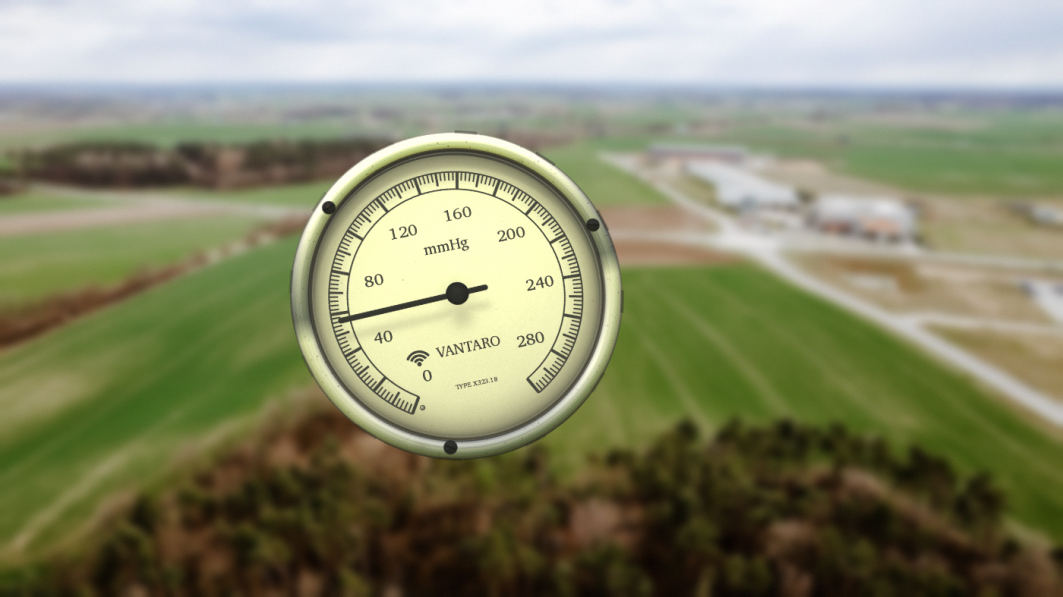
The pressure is 56 (mmHg)
